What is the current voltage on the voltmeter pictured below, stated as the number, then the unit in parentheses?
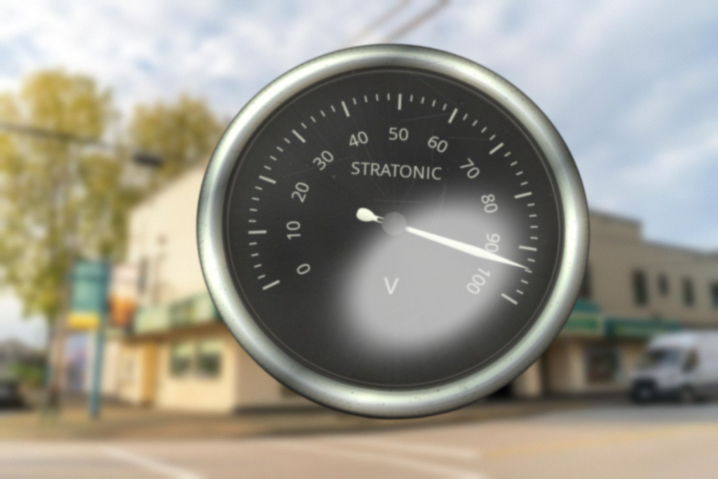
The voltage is 94 (V)
